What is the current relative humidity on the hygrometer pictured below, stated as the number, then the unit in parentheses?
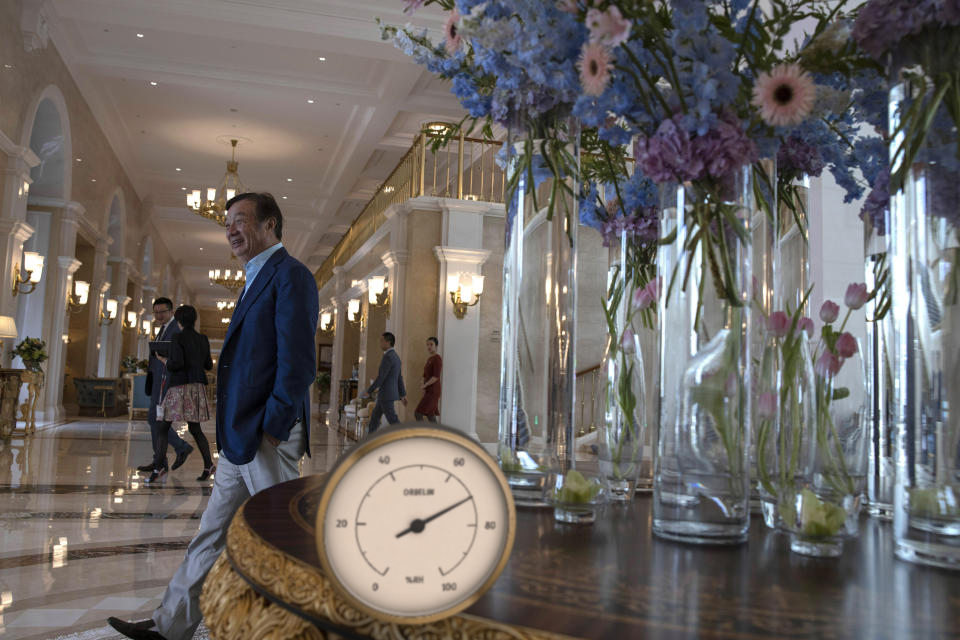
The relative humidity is 70 (%)
